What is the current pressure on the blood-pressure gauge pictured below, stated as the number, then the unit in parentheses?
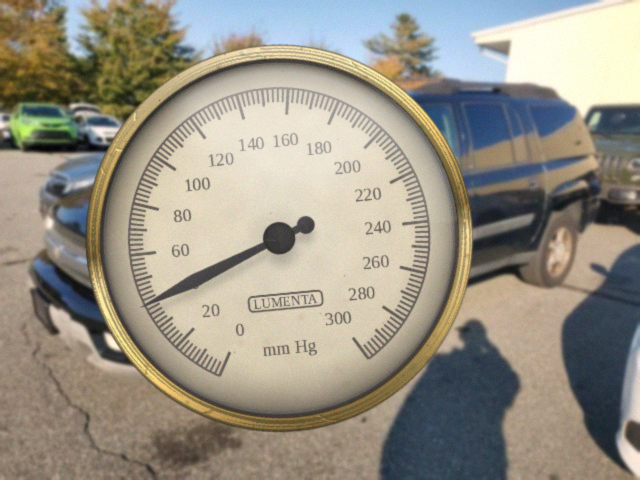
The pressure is 40 (mmHg)
